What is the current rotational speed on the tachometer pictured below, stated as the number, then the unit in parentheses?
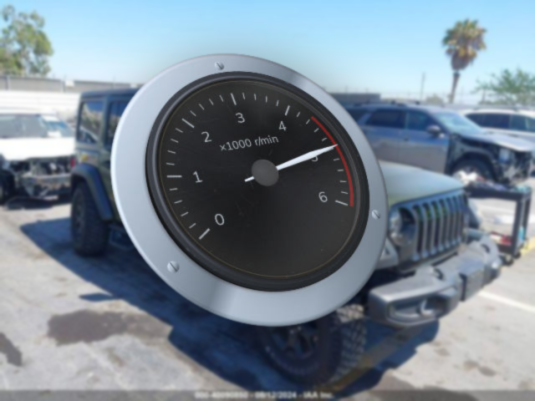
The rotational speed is 5000 (rpm)
